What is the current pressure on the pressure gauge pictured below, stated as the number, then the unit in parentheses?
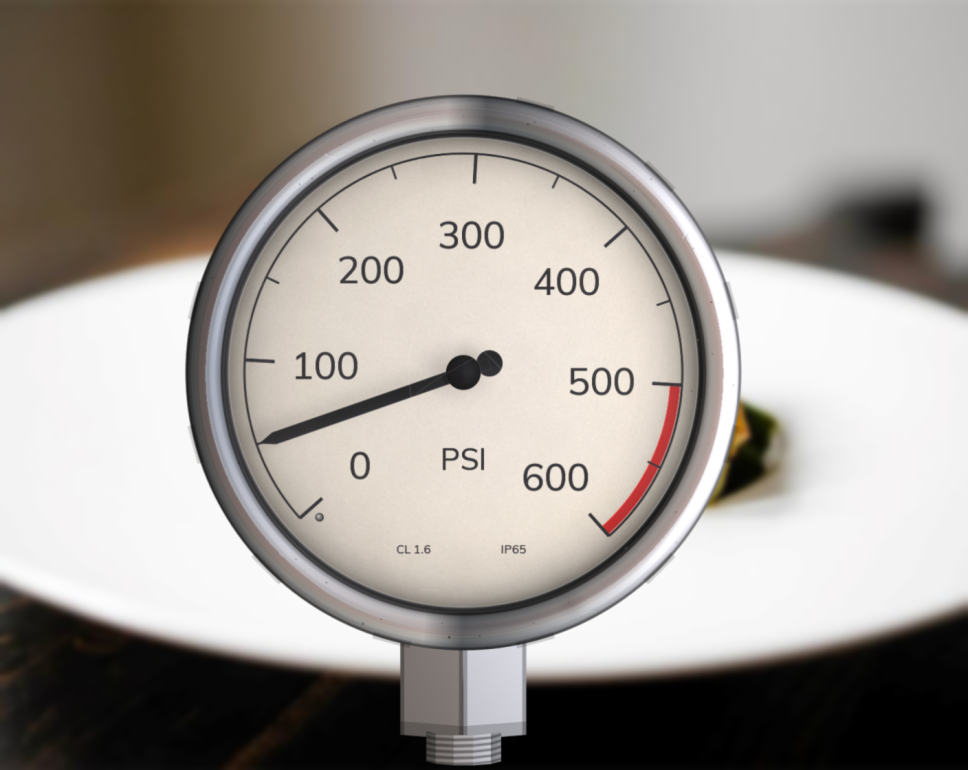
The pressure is 50 (psi)
